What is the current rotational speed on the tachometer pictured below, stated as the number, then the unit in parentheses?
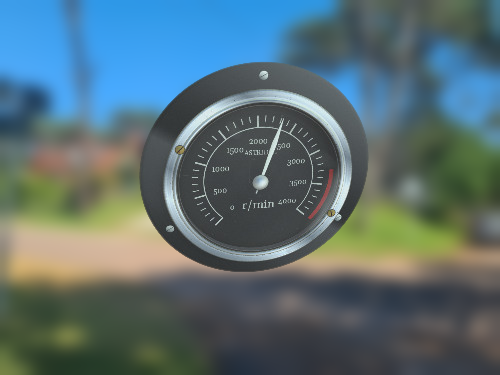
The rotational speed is 2300 (rpm)
